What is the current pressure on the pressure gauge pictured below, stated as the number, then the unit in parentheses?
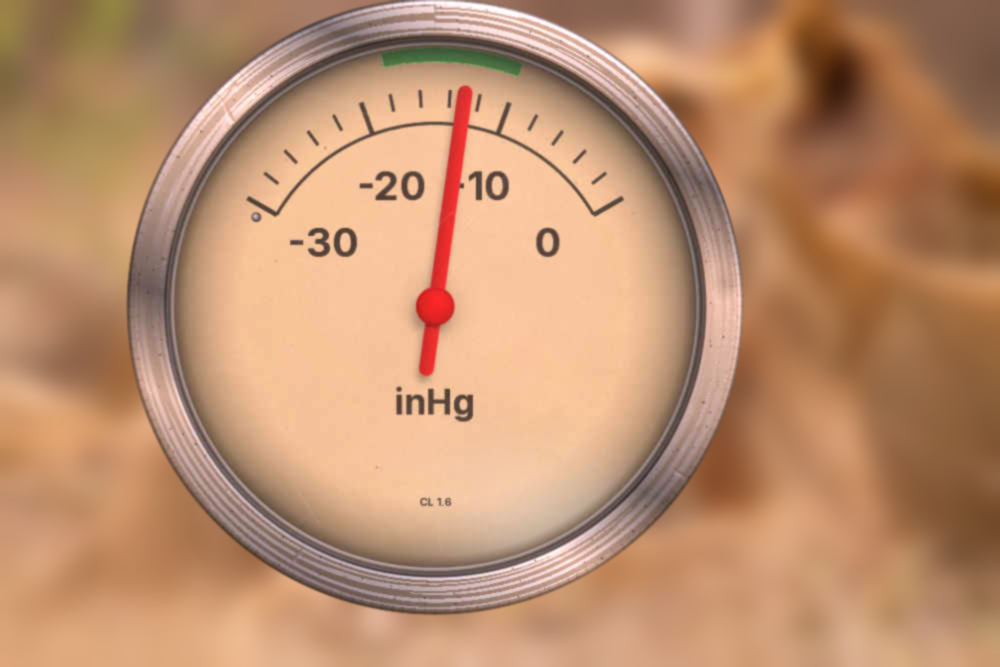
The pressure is -13 (inHg)
